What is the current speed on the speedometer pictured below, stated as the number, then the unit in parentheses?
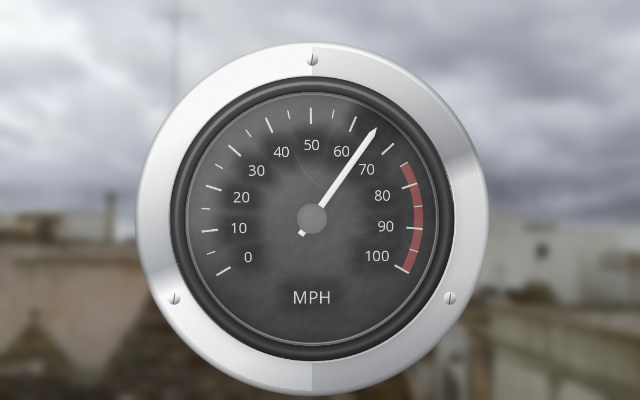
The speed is 65 (mph)
